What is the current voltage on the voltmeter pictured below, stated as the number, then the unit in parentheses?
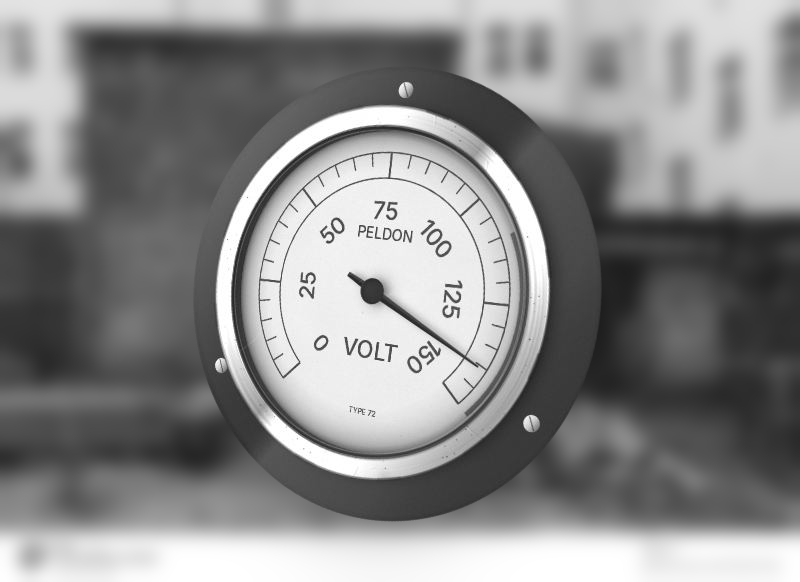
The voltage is 140 (V)
